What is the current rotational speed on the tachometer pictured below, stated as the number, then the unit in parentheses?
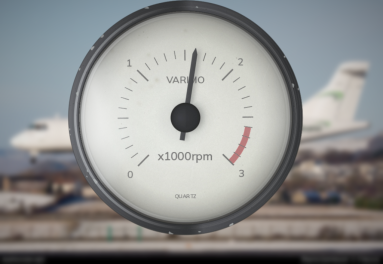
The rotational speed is 1600 (rpm)
